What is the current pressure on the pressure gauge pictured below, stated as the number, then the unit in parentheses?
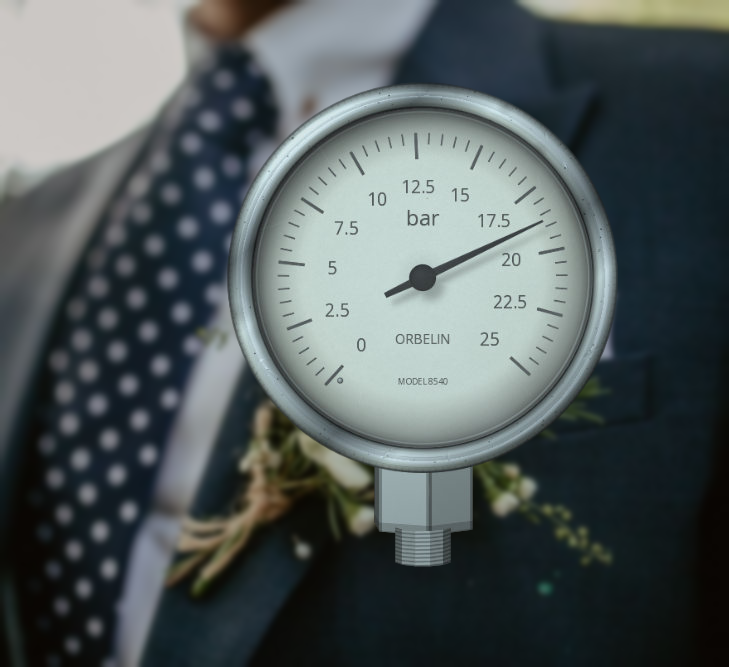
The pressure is 18.75 (bar)
